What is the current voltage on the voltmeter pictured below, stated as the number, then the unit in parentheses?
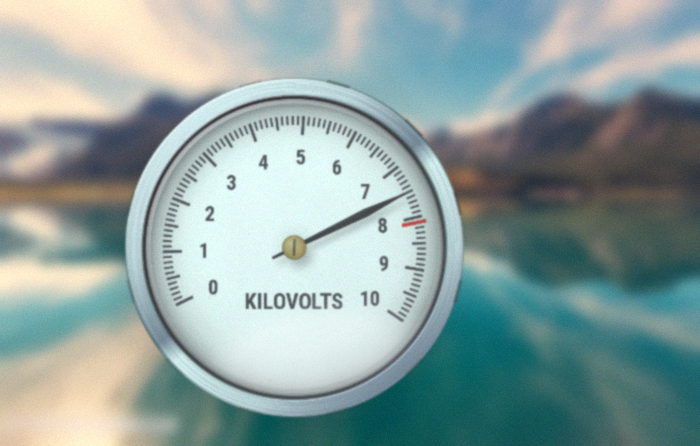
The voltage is 7.5 (kV)
